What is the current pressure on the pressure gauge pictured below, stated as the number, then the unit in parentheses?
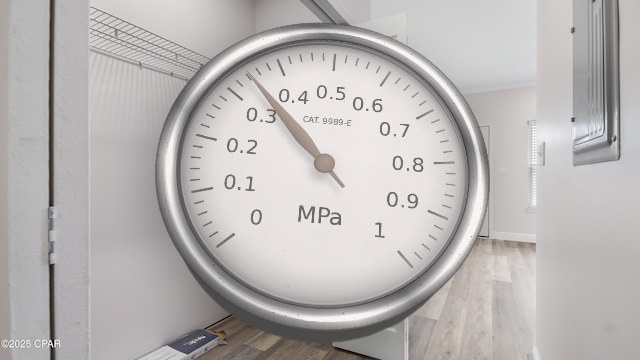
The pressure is 0.34 (MPa)
